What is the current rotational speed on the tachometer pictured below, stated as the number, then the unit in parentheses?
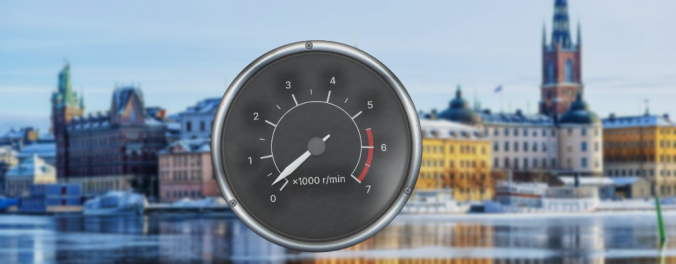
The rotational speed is 250 (rpm)
